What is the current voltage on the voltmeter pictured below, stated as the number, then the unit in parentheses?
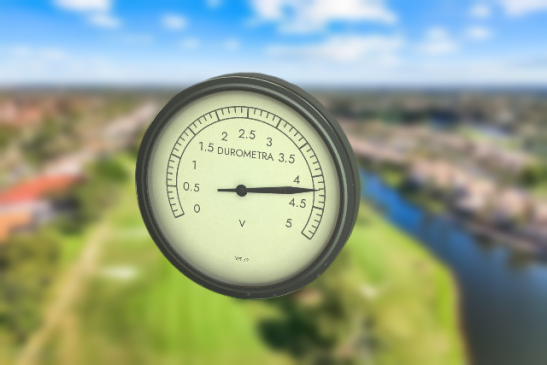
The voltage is 4.2 (V)
